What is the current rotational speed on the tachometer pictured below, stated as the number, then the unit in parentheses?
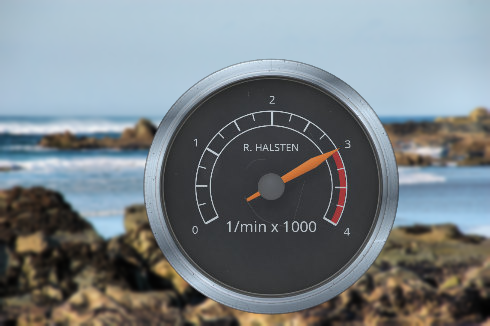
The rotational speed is 3000 (rpm)
